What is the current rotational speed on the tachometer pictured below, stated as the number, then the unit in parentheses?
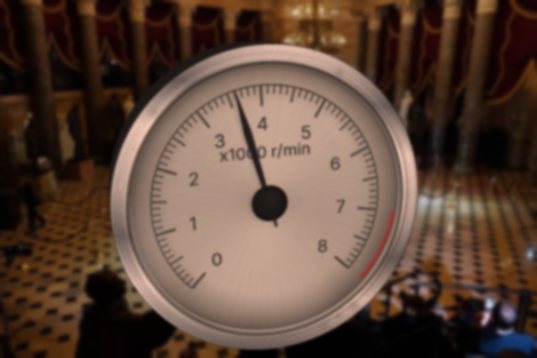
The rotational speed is 3600 (rpm)
